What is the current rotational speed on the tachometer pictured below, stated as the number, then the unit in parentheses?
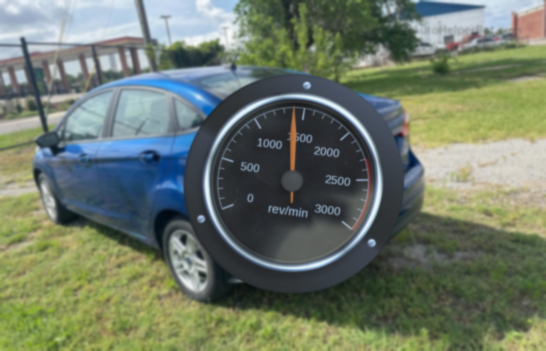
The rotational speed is 1400 (rpm)
